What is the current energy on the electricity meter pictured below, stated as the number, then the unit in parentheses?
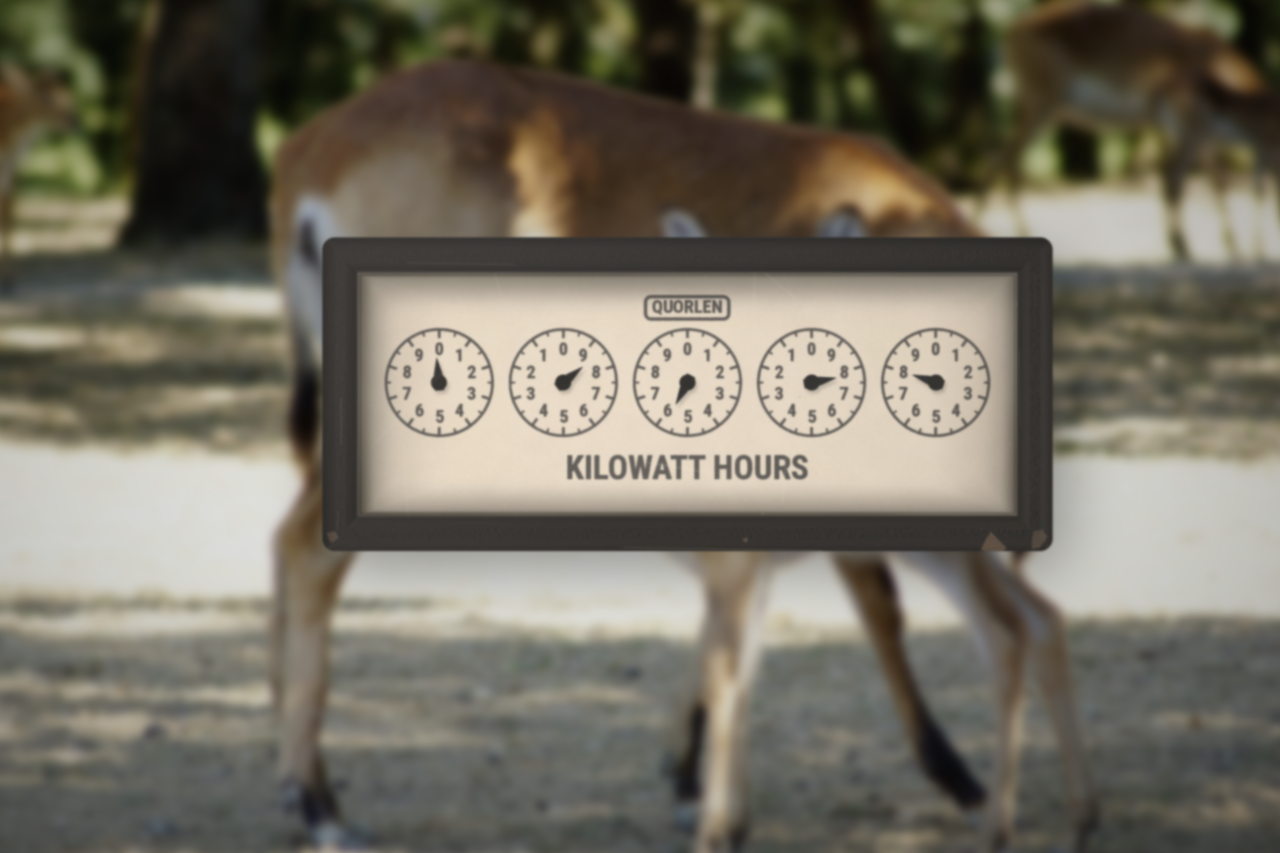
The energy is 98578 (kWh)
